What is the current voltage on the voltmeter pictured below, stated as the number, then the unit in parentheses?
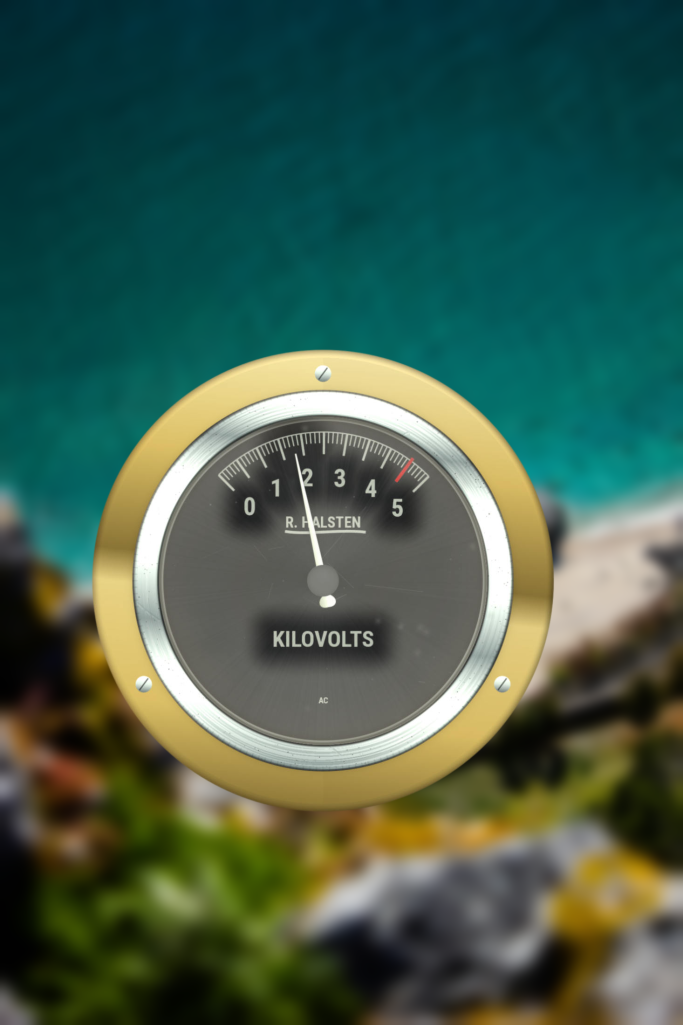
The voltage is 1.8 (kV)
